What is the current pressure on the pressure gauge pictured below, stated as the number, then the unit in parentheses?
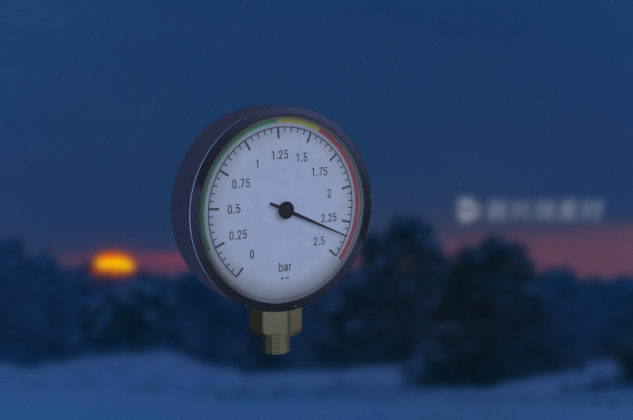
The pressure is 2.35 (bar)
